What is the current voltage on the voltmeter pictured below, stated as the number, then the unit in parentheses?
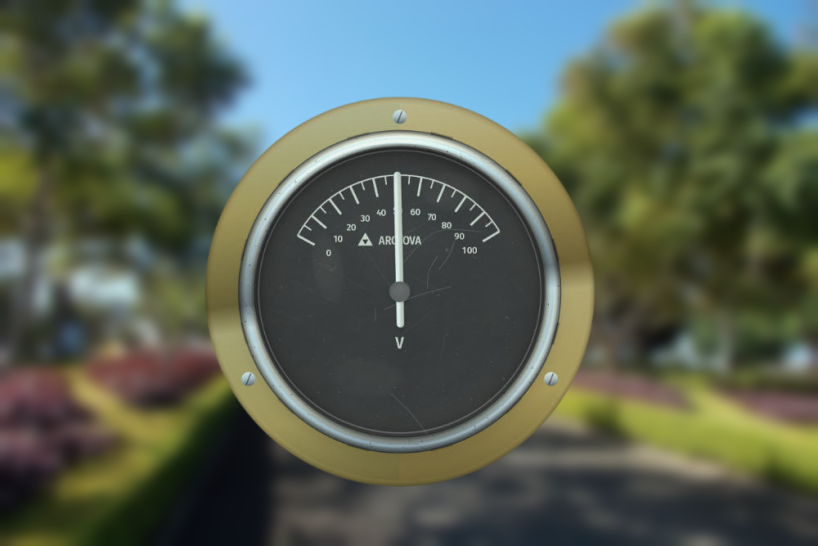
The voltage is 50 (V)
